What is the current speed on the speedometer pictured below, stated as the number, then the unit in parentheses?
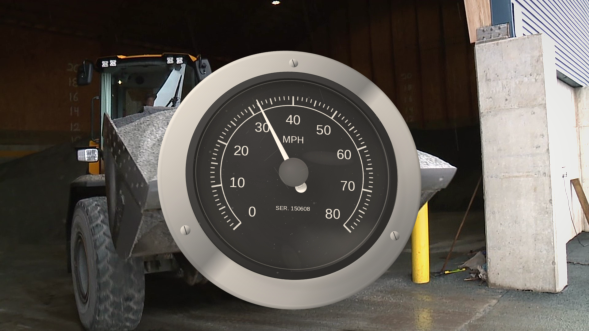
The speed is 32 (mph)
